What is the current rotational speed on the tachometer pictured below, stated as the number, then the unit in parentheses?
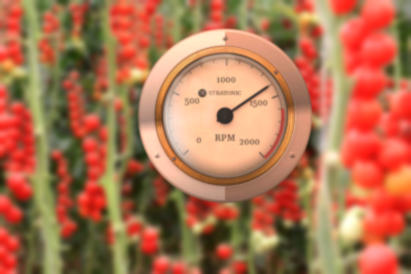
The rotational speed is 1400 (rpm)
